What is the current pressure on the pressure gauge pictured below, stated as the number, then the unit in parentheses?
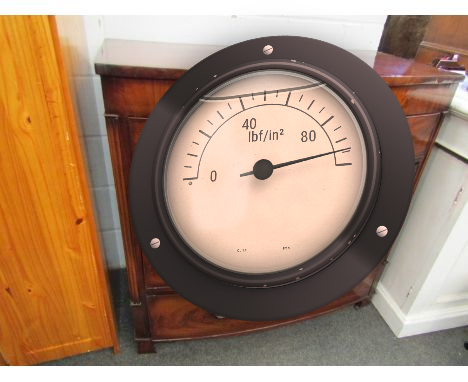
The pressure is 95 (psi)
